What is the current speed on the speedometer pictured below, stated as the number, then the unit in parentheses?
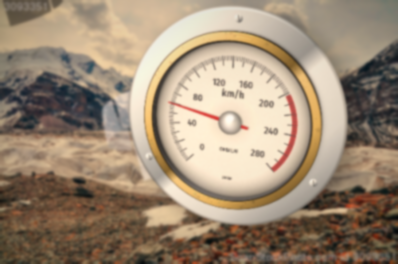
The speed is 60 (km/h)
